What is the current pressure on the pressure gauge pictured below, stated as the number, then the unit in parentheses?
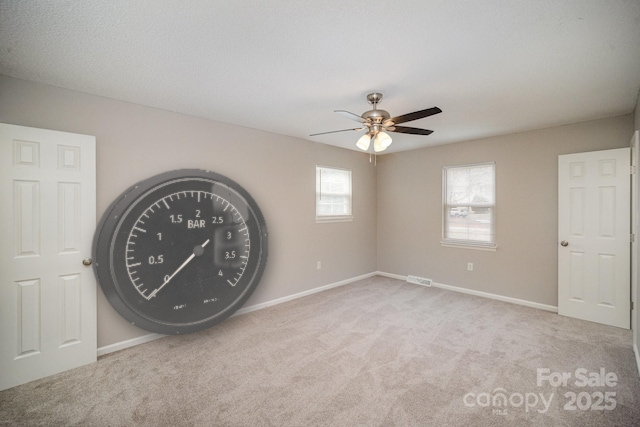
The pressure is 0 (bar)
